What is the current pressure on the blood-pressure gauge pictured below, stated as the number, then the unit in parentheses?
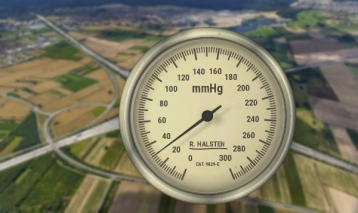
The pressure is 30 (mmHg)
